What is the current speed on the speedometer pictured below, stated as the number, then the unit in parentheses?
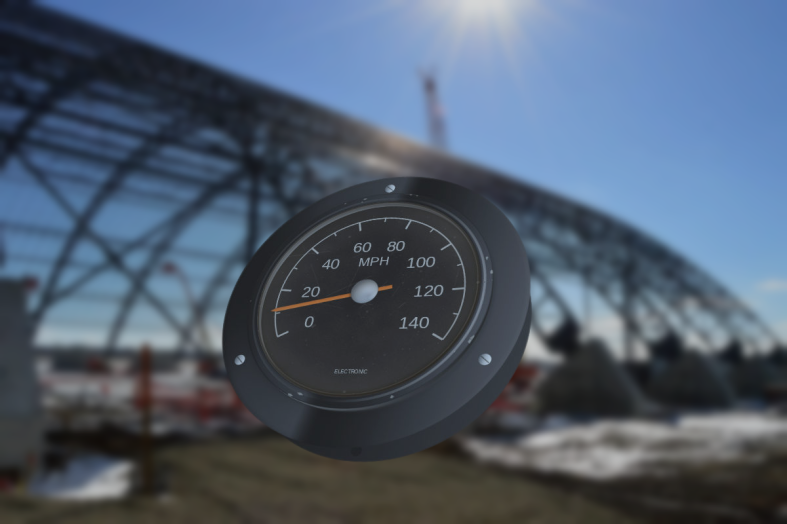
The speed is 10 (mph)
